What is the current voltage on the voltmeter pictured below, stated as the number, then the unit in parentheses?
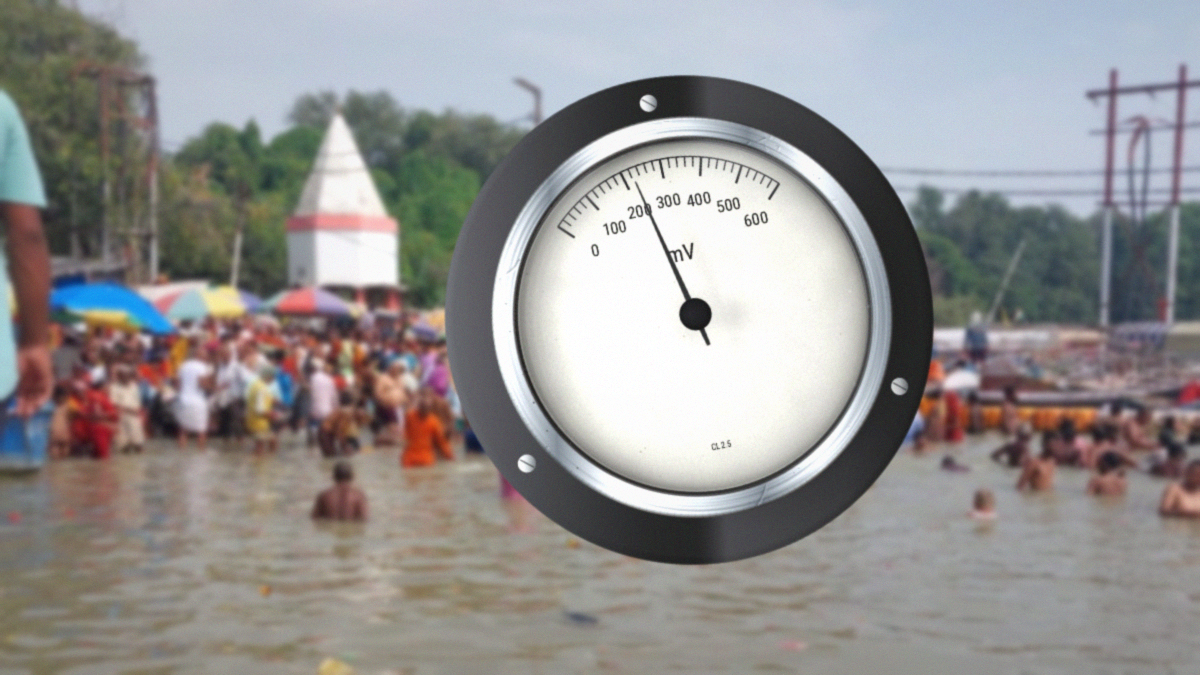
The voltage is 220 (mV)
